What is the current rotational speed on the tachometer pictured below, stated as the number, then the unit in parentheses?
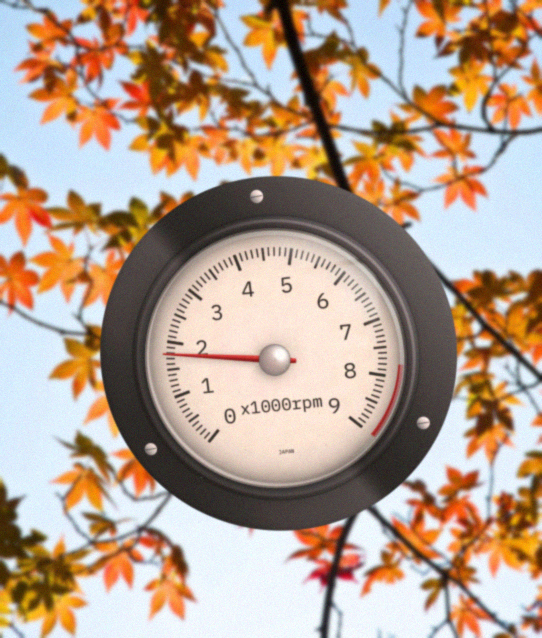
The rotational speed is 1800 (rpm)
